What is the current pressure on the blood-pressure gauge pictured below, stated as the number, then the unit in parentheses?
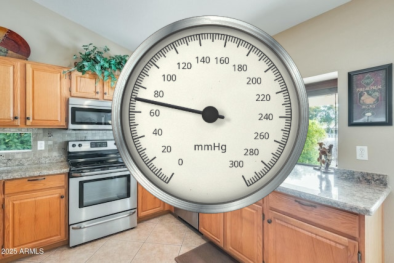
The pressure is 70 (mmHg)
